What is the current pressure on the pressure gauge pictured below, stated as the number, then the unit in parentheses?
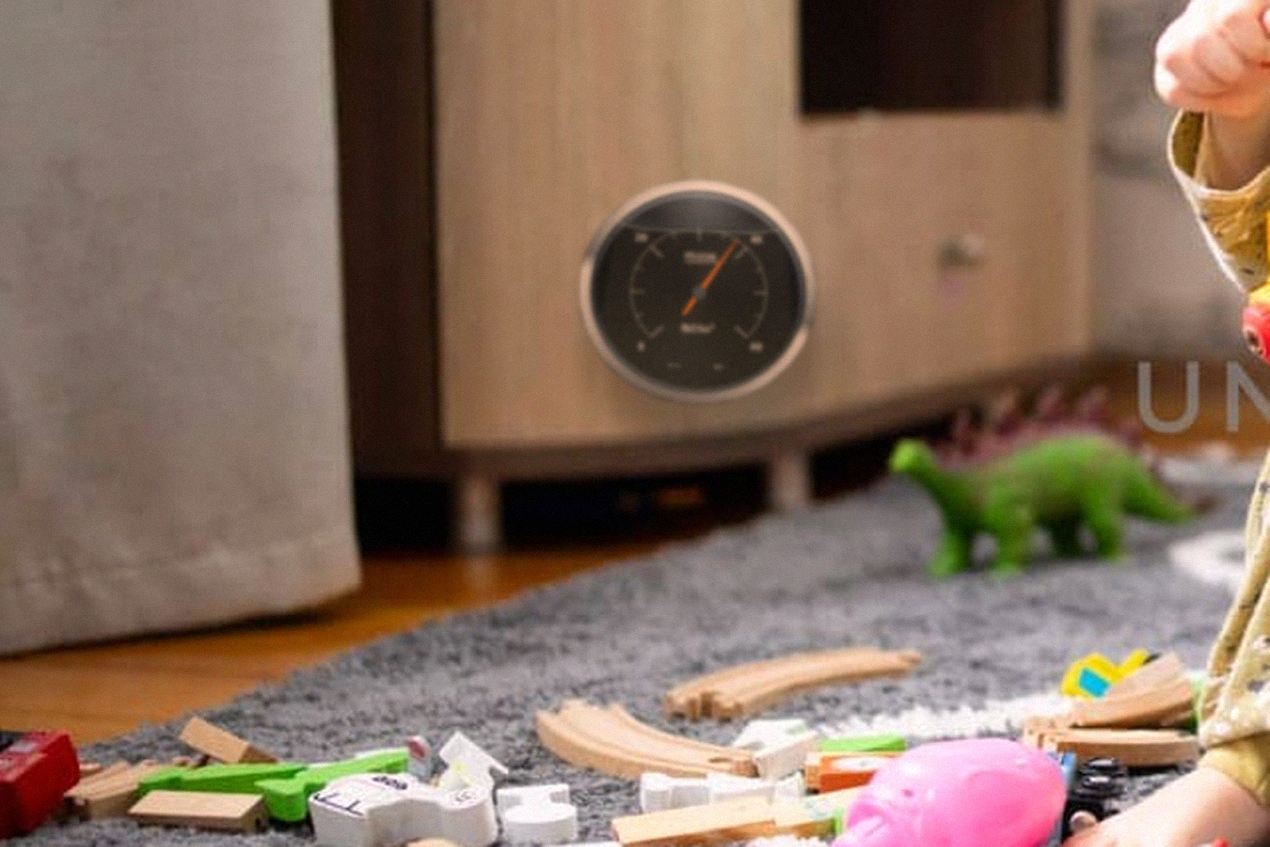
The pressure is 37.5 (psi)
